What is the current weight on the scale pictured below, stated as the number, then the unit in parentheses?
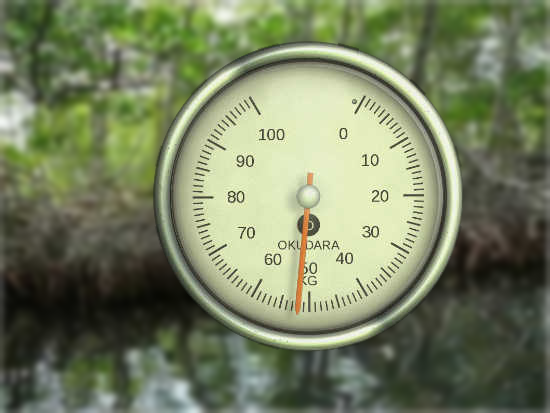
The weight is 52 (kg)
